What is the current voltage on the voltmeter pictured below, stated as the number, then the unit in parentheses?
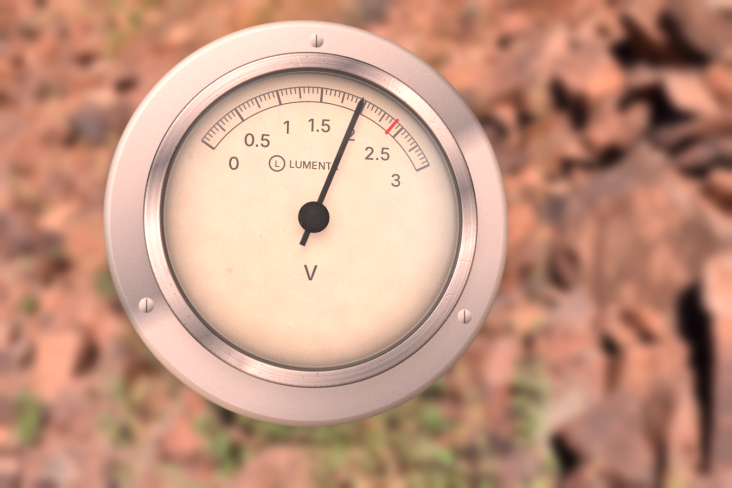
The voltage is 1.95 (V)
